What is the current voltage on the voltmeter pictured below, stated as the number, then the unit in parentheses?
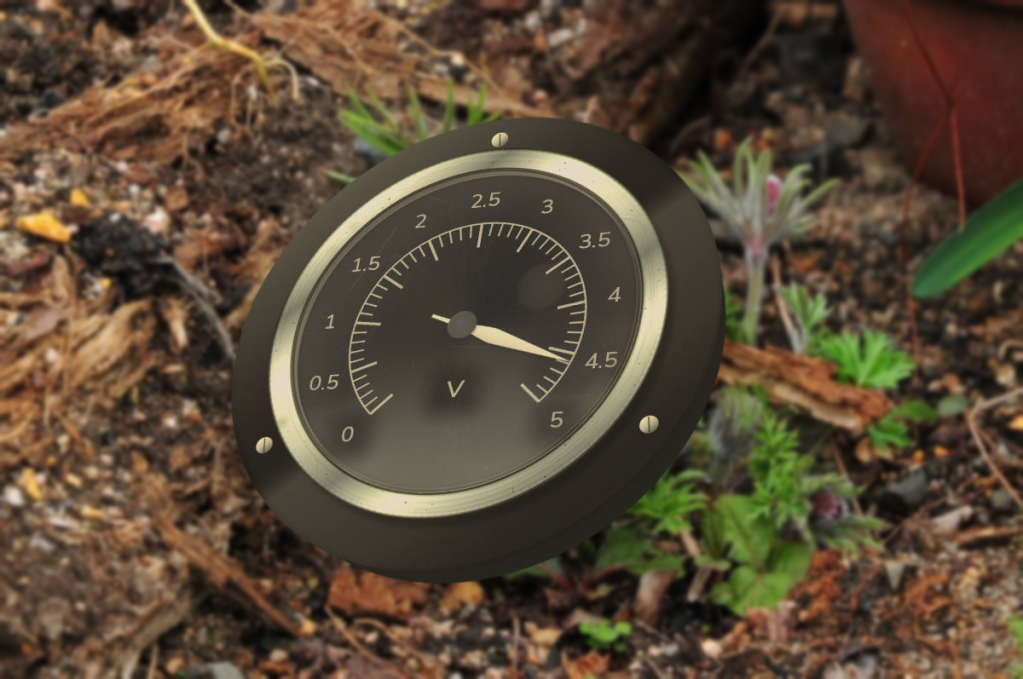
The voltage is 4.6 (V)
